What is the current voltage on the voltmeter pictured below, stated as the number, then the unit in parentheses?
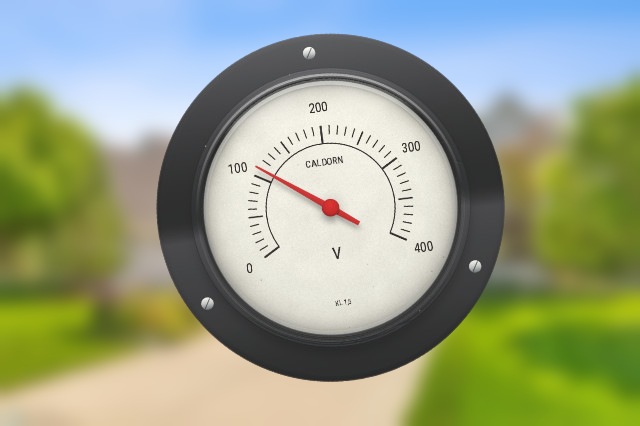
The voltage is 110 (V)
